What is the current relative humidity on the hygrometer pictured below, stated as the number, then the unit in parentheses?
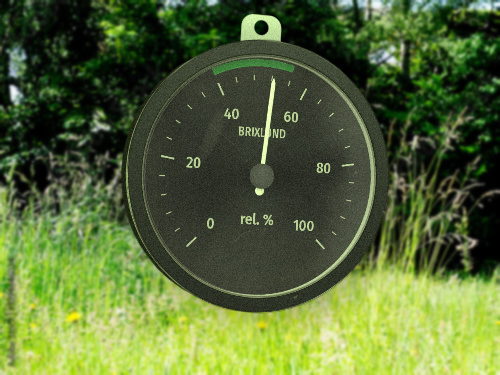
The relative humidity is 52 (%)
